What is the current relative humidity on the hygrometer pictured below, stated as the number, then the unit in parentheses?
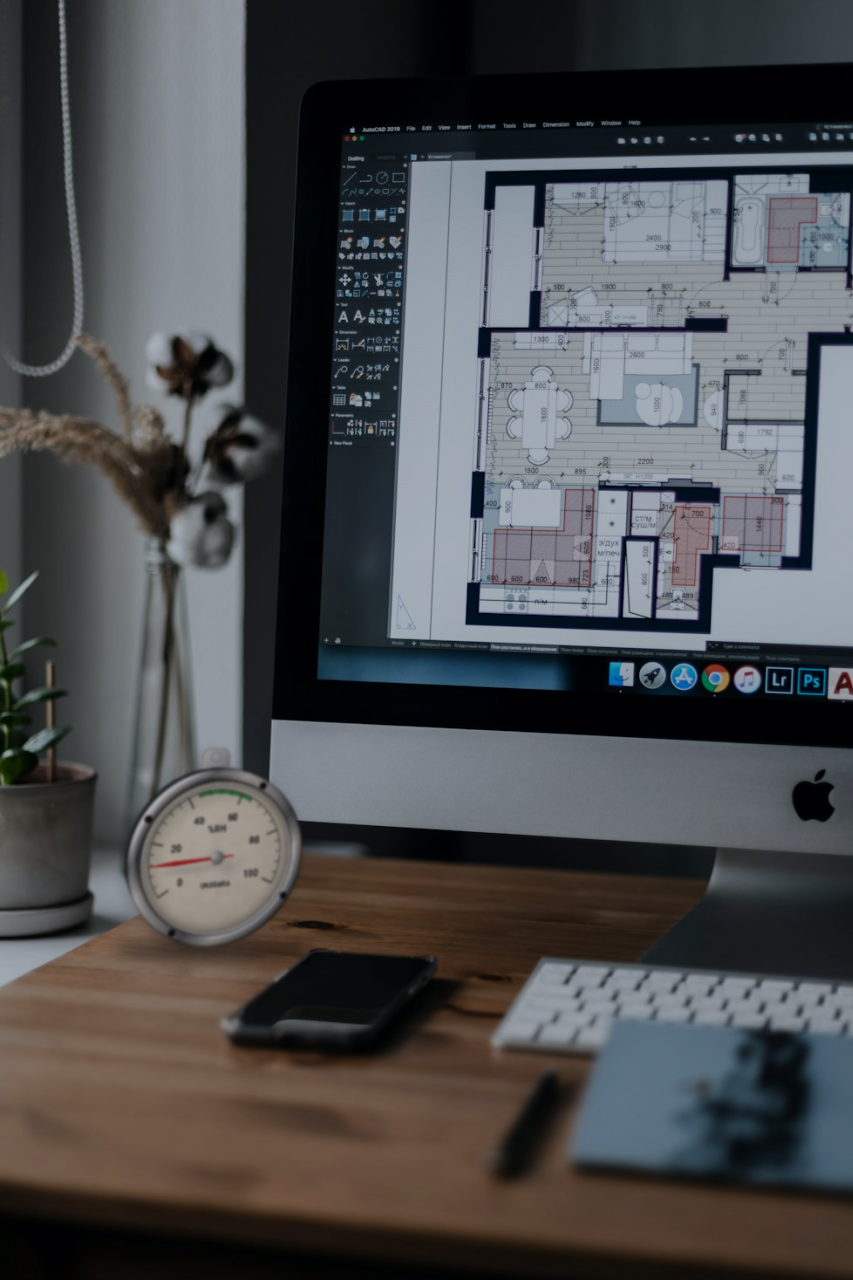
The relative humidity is 12 (%)
